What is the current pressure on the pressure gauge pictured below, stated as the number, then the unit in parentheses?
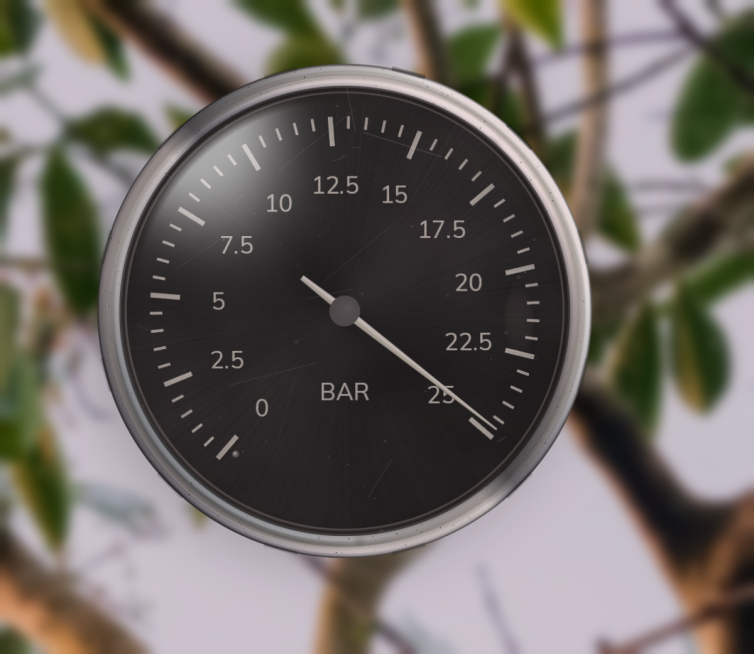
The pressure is 24.75 (bar)
